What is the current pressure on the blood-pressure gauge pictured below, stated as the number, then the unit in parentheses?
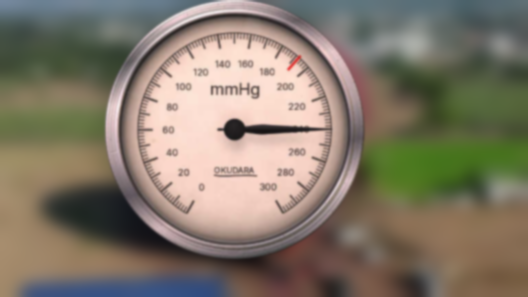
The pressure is 240 (mmHg)
